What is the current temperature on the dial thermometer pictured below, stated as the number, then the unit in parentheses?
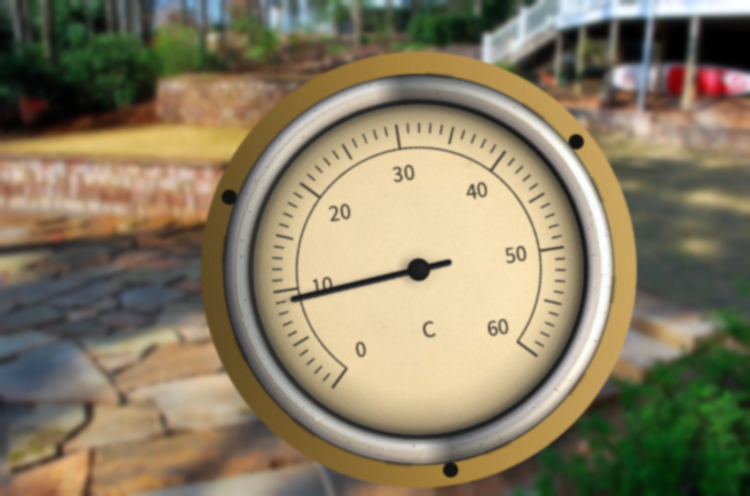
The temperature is 9 (°C)
